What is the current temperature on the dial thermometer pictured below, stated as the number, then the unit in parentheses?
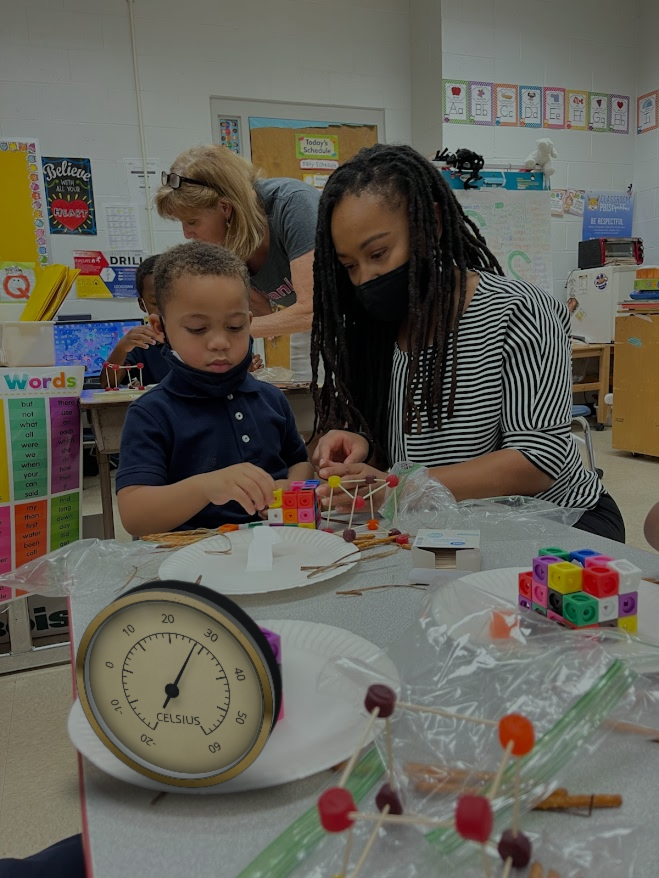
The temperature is 28 (°C)
